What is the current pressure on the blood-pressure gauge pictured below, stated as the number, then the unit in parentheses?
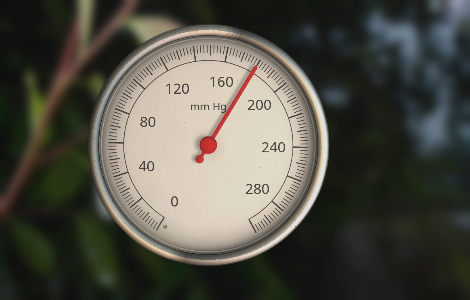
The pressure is 180 (mmHg)
